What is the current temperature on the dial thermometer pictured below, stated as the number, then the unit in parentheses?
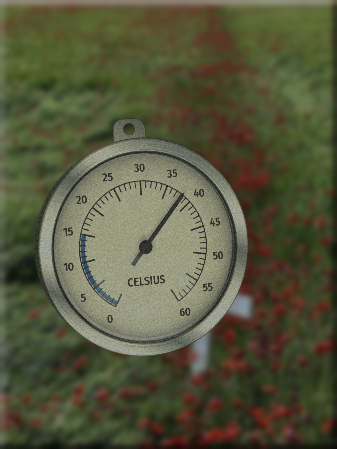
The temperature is 38 (°C)
